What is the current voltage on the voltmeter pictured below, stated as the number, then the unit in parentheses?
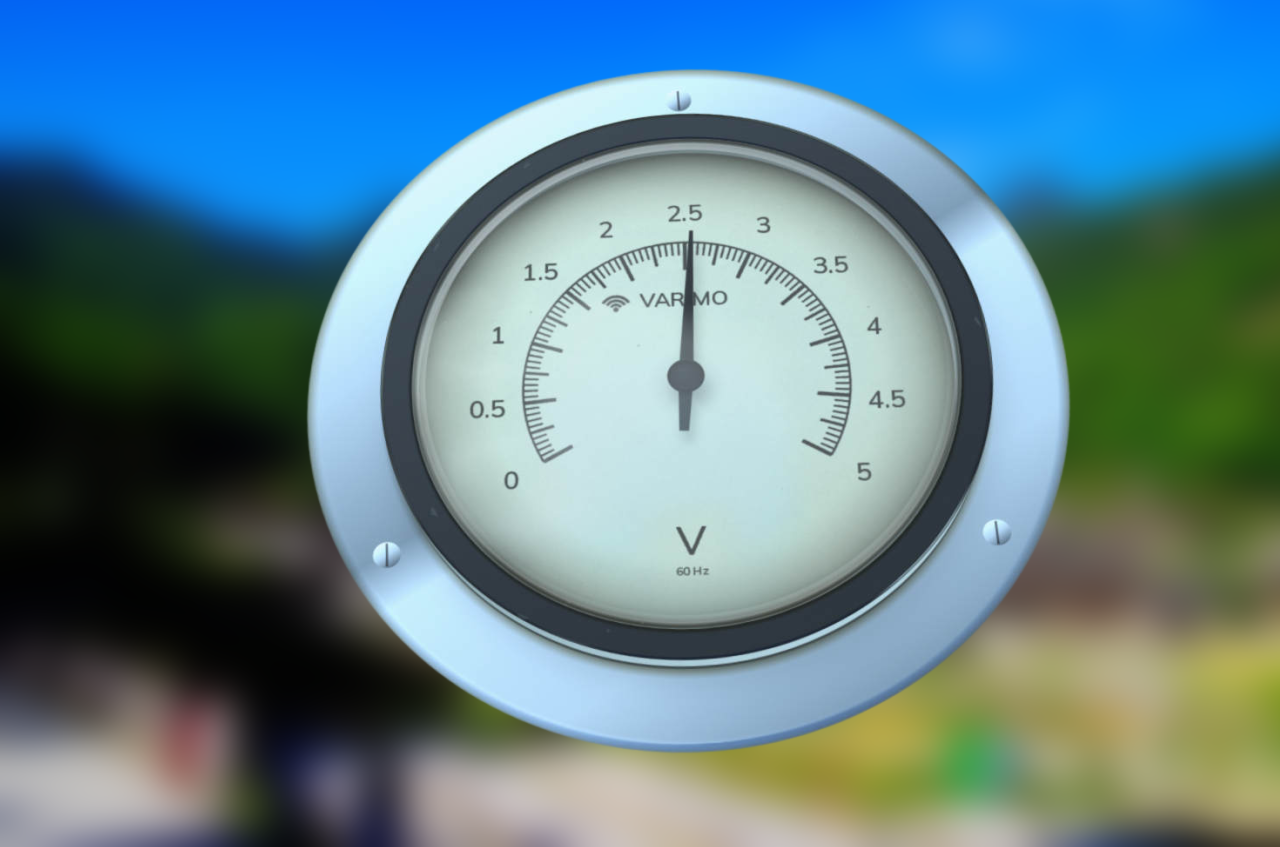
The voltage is 2.55 (V)
